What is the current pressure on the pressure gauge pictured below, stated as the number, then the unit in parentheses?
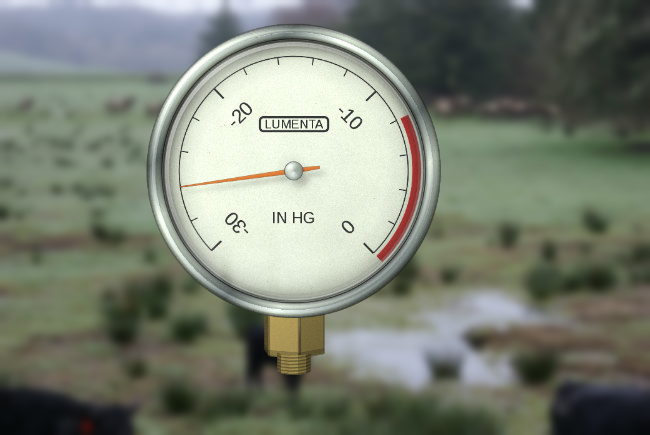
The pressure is -26 (inHg)
